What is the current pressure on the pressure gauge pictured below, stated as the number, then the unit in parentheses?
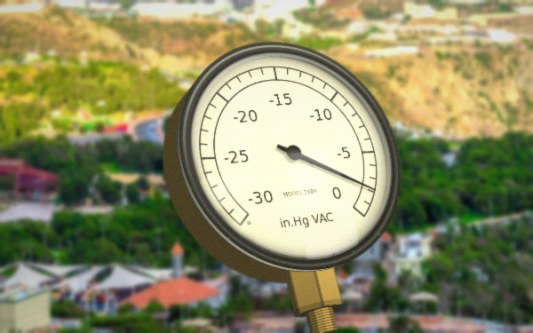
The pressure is -2 (inHg)
